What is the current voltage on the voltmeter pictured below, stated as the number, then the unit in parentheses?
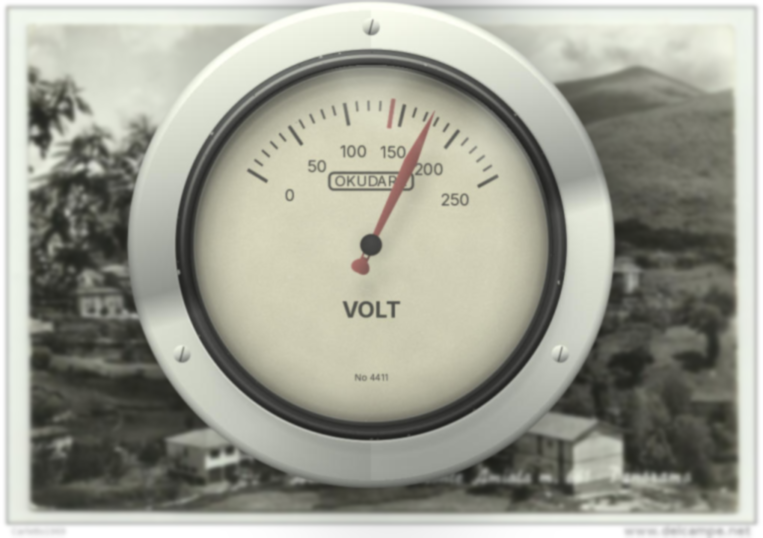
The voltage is 175 (V)
